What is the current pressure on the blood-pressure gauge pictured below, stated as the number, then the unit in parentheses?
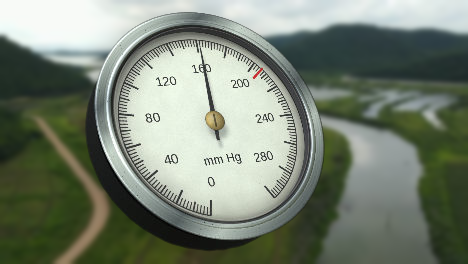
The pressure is 160 (mmHg)
